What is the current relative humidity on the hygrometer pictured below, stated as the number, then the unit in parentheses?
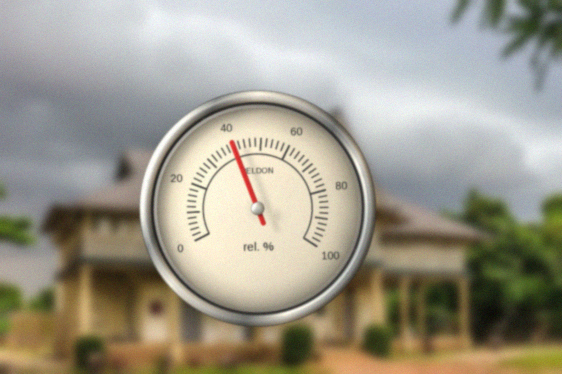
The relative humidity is 40 (%)
